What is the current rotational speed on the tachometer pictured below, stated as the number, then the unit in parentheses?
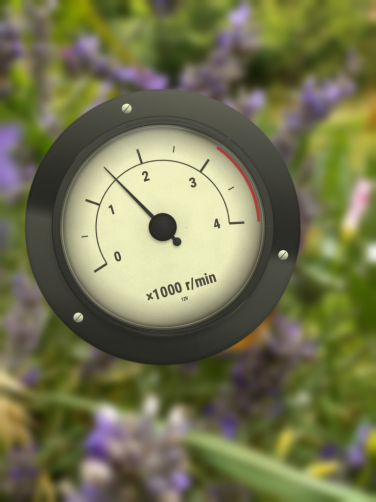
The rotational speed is 1500 (rpm)
